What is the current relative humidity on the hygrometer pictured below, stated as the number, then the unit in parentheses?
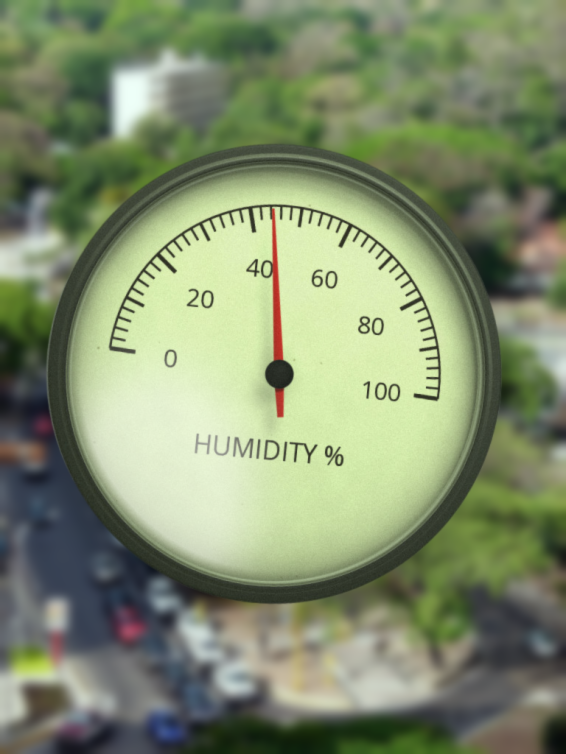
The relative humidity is 44 (%)
